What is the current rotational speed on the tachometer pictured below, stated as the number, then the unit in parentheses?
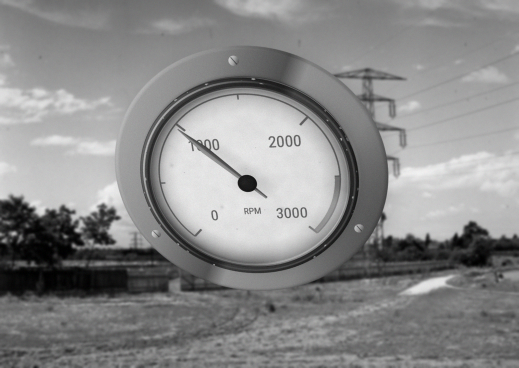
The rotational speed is 1000 (rpm)
